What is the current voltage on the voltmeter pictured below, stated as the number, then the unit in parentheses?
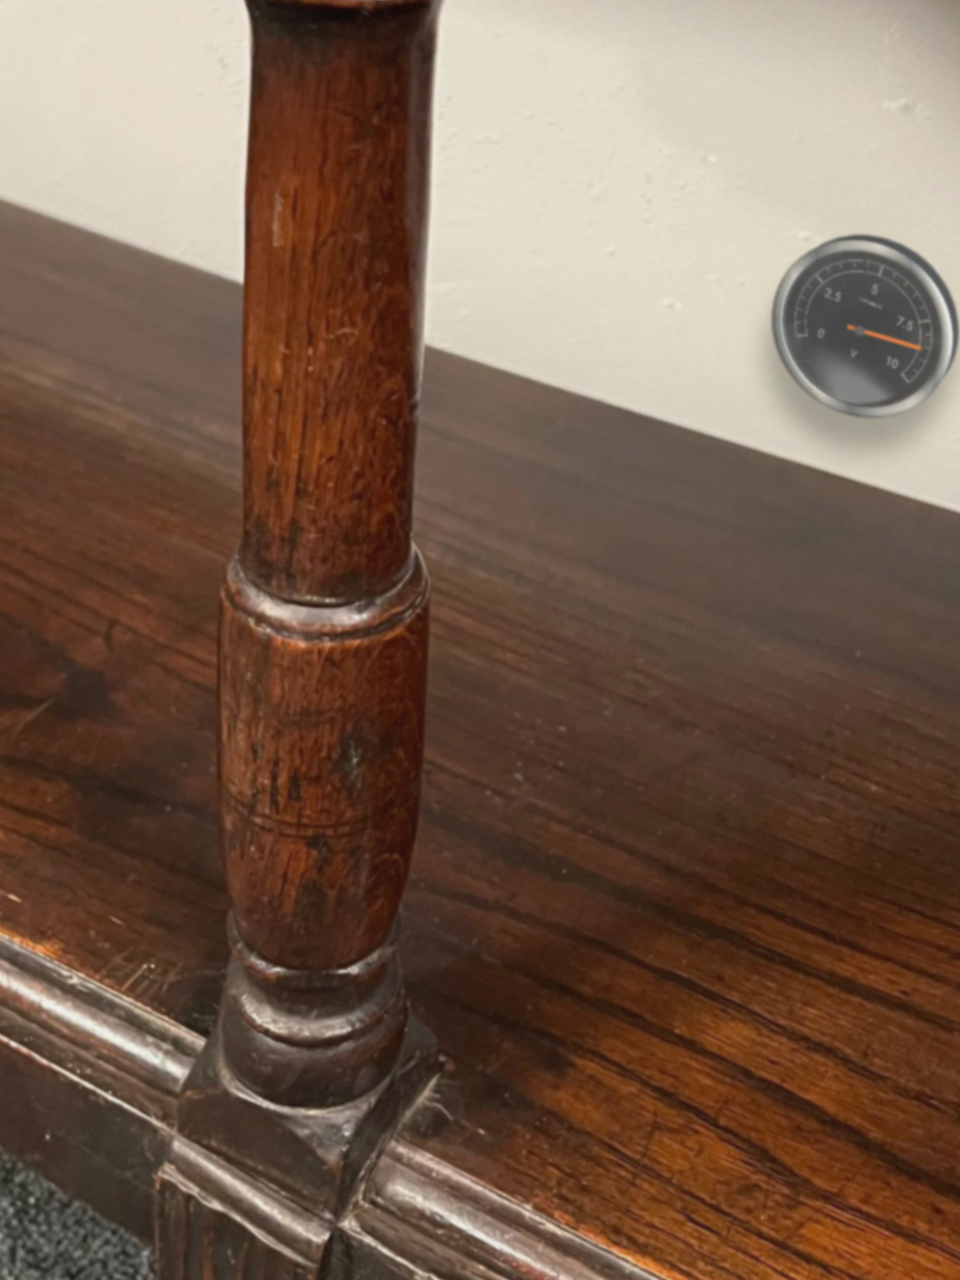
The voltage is 8.5 (V)
